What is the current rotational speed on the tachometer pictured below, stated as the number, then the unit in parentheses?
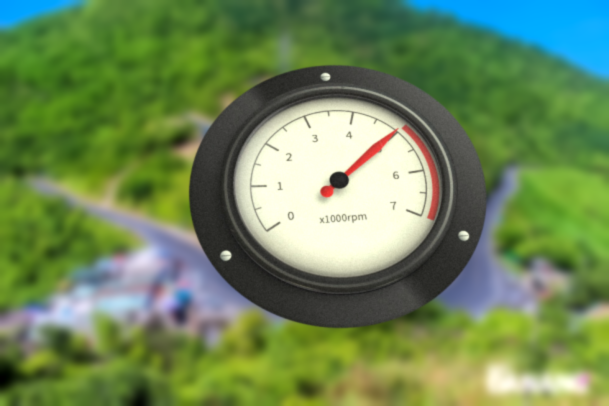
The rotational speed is 5000 (rpm)
